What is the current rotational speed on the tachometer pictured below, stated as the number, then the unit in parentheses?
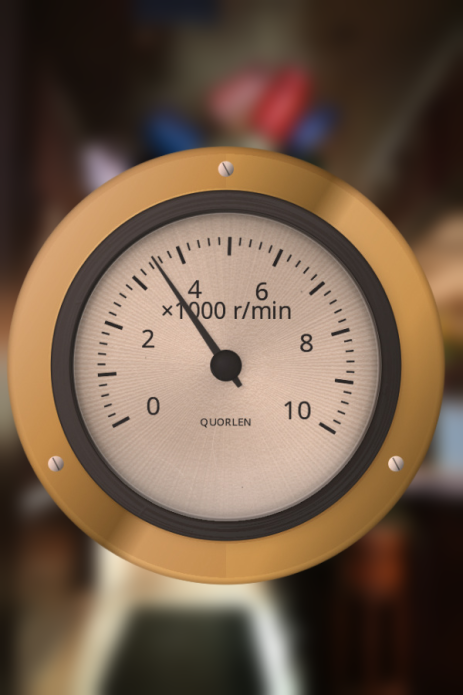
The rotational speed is 3500 (rpm)
